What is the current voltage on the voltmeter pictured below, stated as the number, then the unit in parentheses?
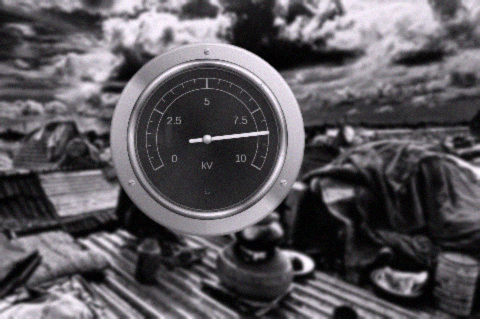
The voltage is 8.5 (kV)
